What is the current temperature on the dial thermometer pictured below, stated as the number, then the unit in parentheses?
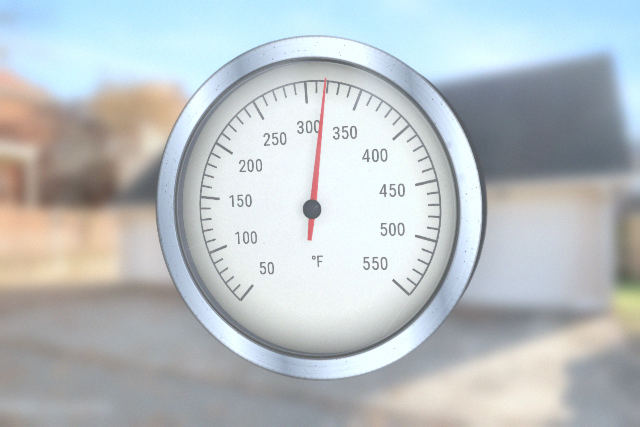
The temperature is 320 (°F)
